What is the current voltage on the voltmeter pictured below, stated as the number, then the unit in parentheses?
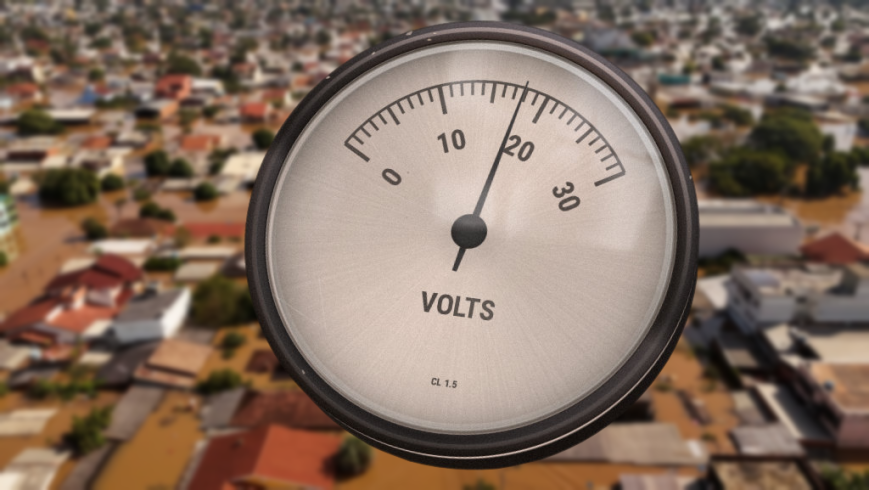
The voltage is 18 (V)
